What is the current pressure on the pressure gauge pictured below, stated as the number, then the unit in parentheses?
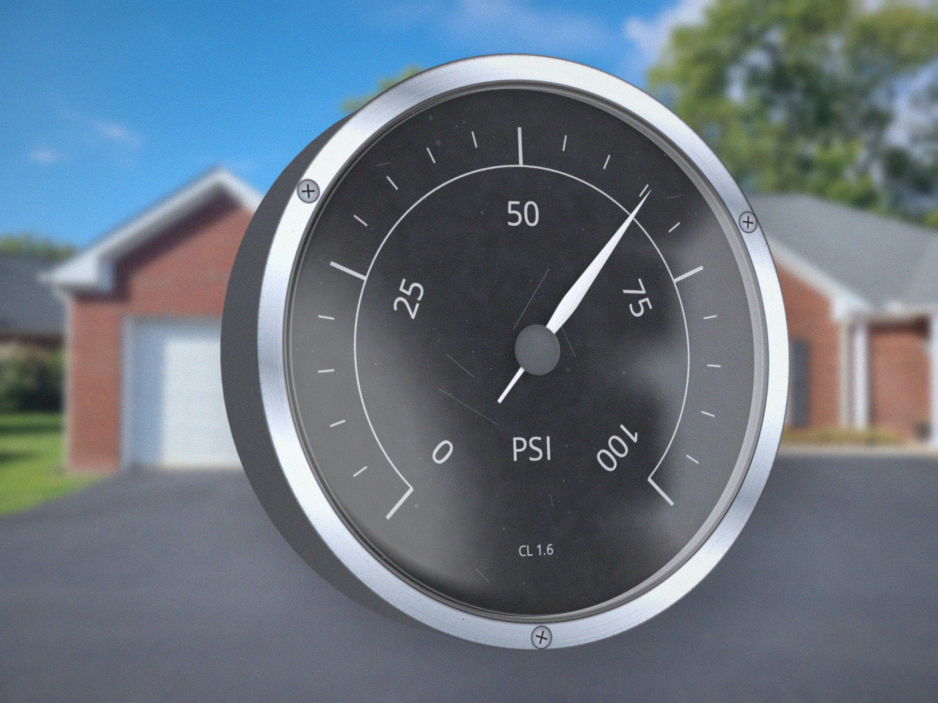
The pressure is 65 (psi)
